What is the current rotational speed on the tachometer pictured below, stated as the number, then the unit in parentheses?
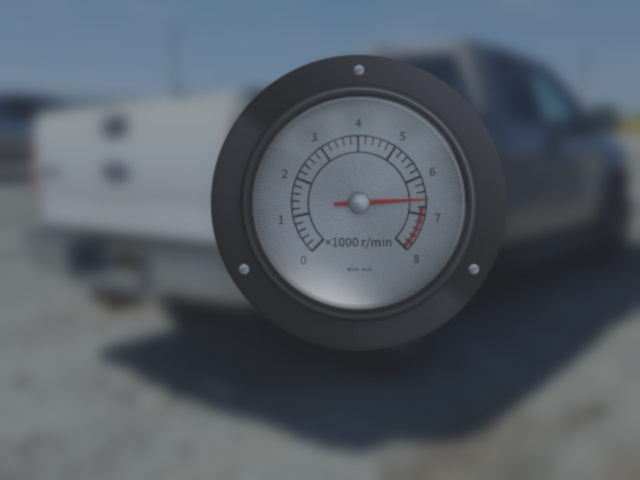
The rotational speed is 6600 (rpm)
